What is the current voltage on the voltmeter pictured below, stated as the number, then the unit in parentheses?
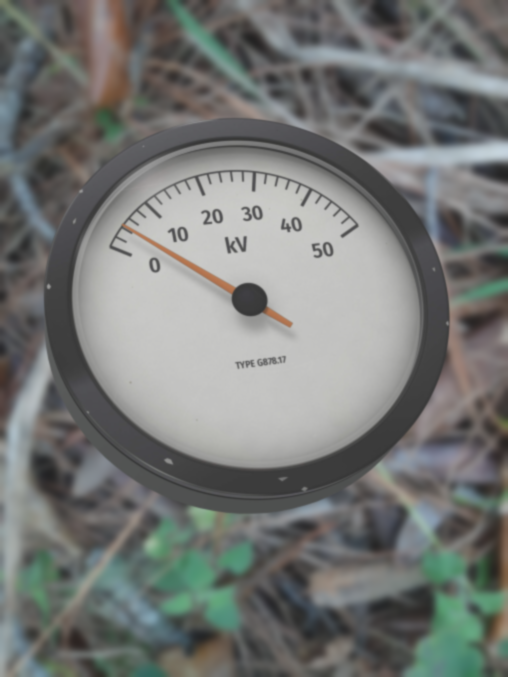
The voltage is 4 (kV)
